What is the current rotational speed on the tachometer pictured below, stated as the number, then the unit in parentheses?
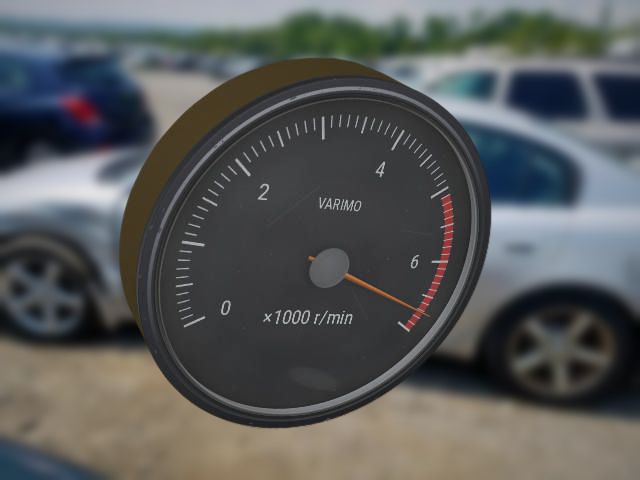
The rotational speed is 6700 (rpm)
